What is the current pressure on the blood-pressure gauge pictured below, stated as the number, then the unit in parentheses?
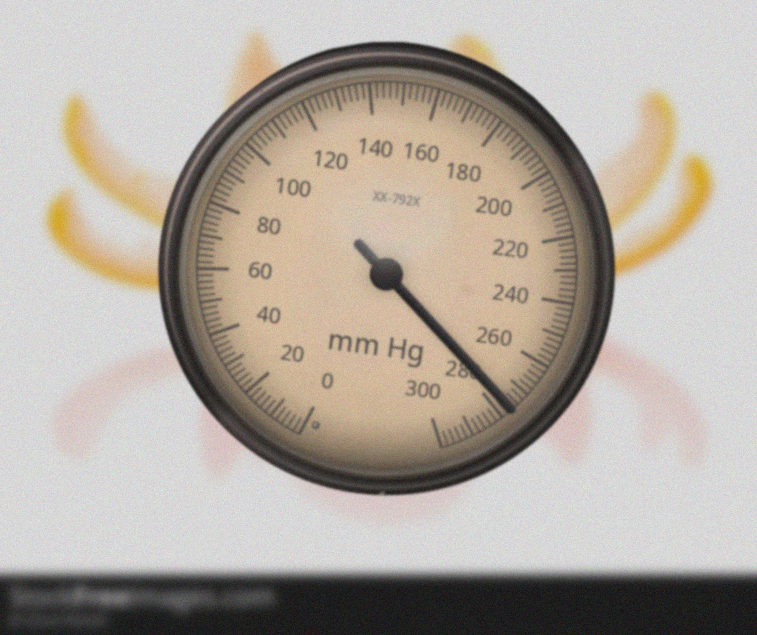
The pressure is 276 (mmHg)
